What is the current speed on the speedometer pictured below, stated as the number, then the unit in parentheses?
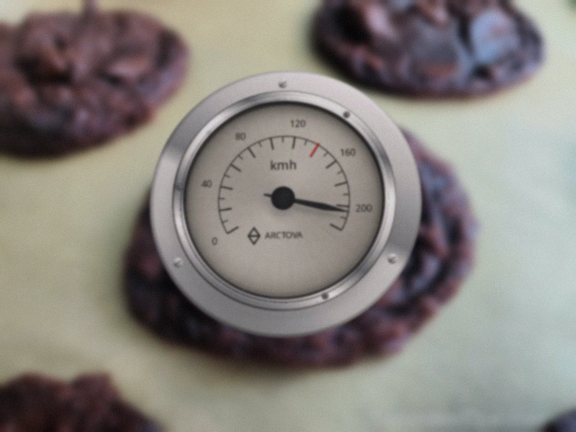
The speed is 205 (km/h)
